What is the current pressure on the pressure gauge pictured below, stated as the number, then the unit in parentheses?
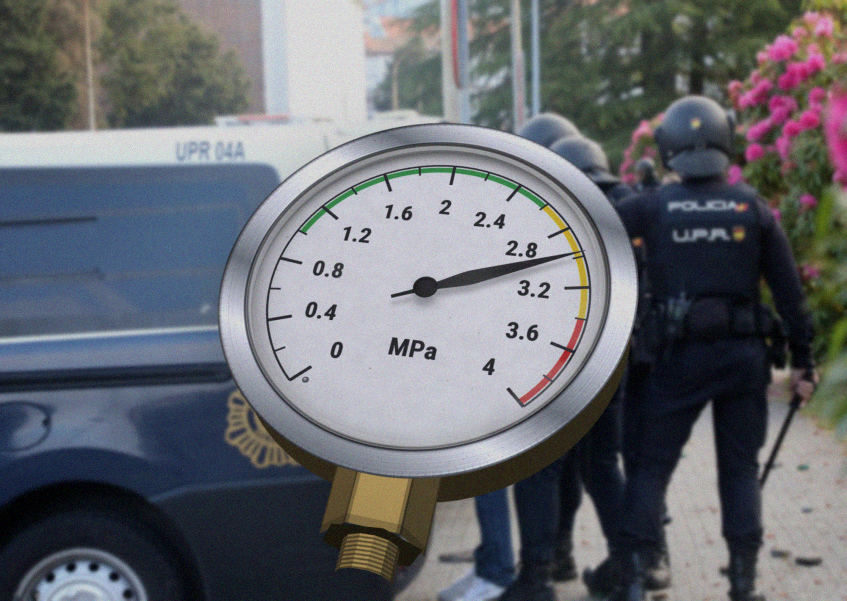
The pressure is 3 (MPa)
